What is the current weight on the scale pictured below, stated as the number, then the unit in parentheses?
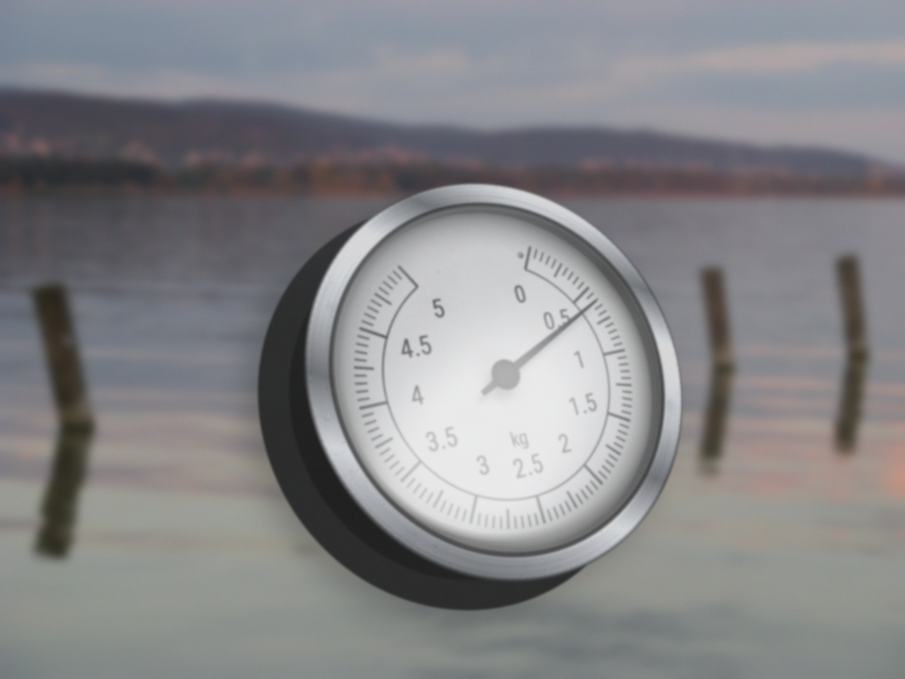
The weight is 0.6 (kg)
